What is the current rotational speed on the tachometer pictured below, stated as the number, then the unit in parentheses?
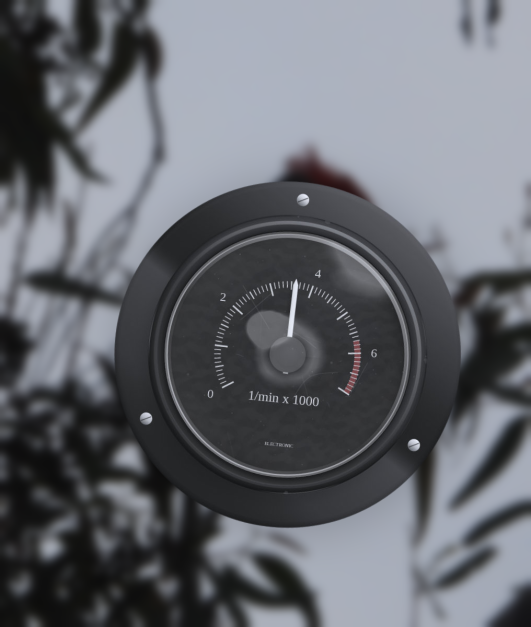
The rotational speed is 3600 (rpm)
